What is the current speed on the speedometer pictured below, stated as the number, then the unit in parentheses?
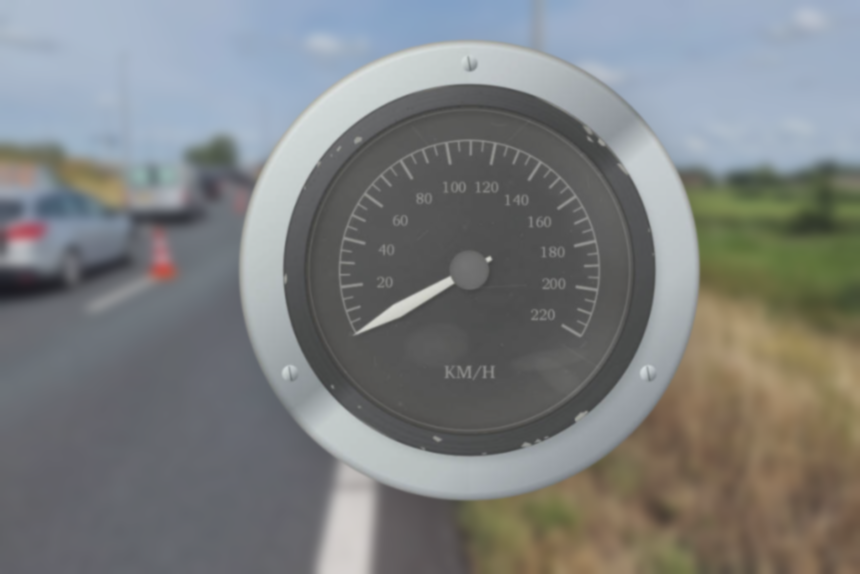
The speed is 0 (km/h)
